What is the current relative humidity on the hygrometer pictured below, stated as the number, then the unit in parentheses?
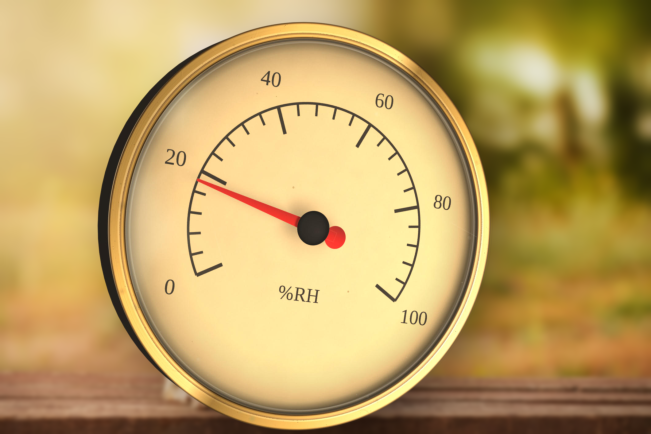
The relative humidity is 18 (%)
